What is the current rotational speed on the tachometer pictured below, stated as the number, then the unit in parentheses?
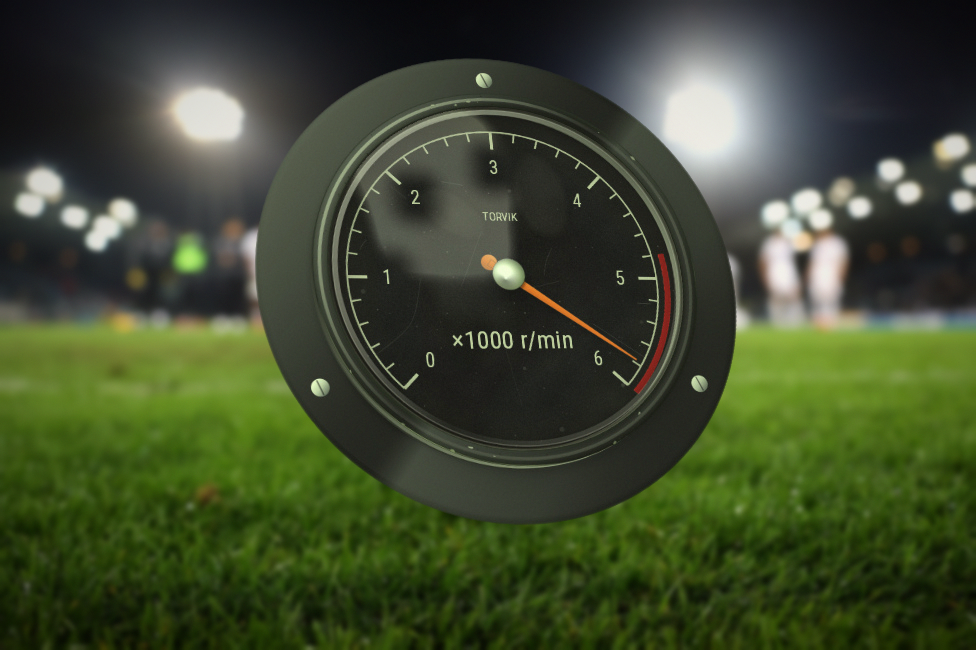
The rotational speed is 5800 (rpm)
